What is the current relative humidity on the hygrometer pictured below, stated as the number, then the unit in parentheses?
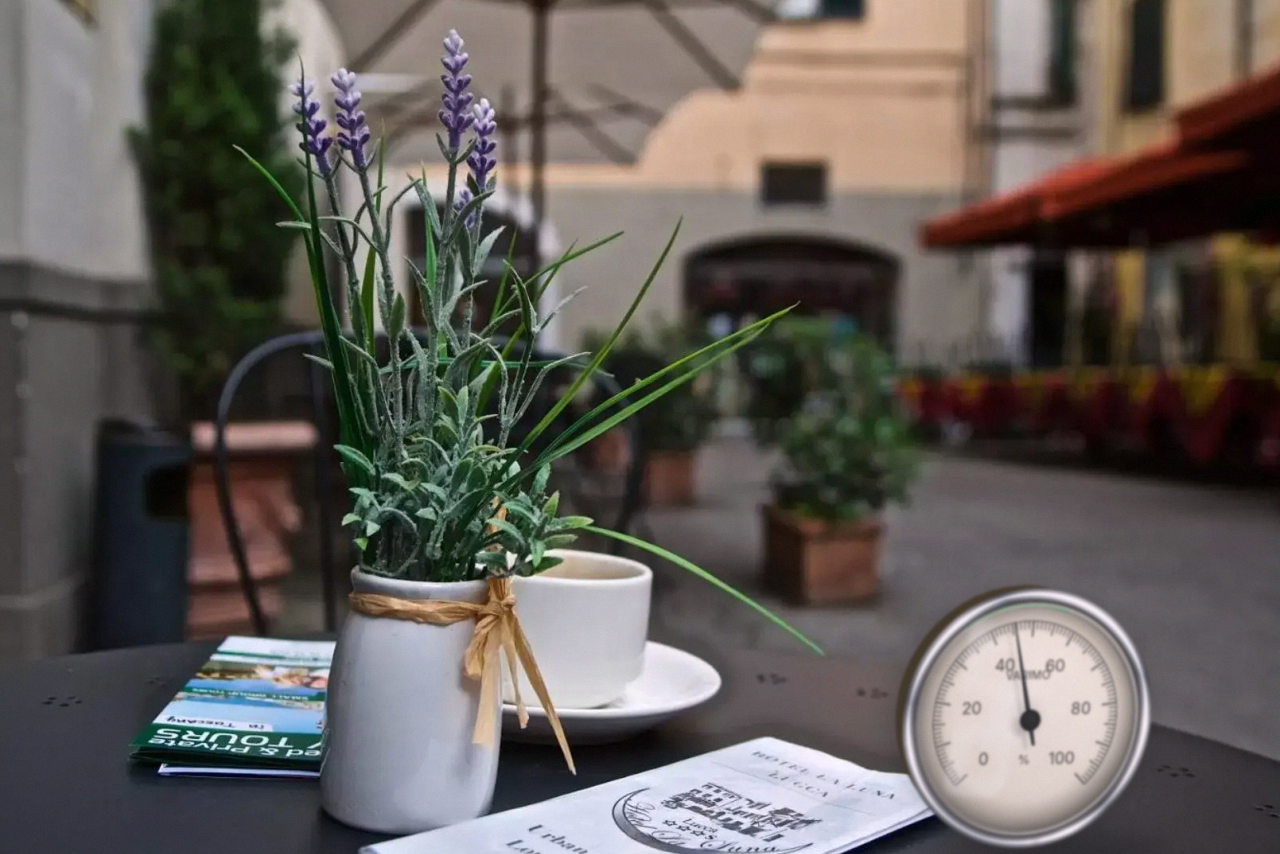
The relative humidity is 45 (%)
